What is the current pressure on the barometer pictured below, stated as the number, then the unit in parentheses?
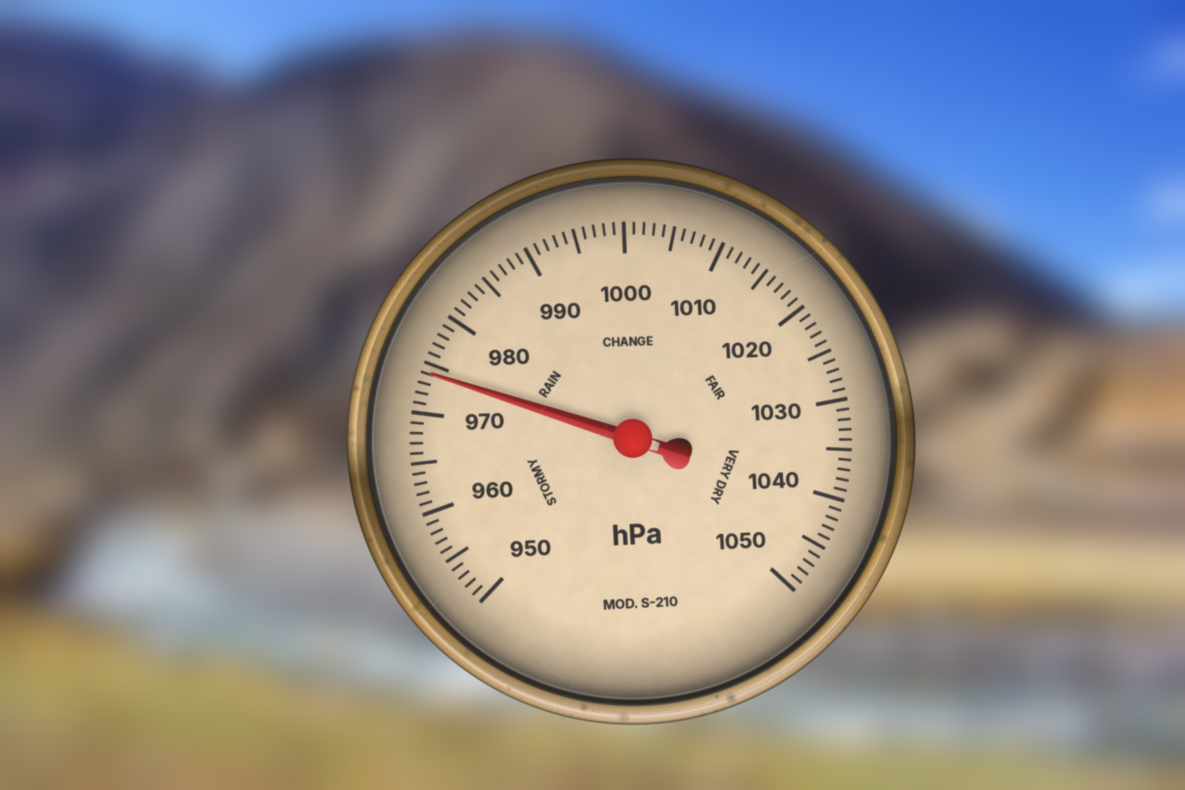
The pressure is 974 (hPa)
